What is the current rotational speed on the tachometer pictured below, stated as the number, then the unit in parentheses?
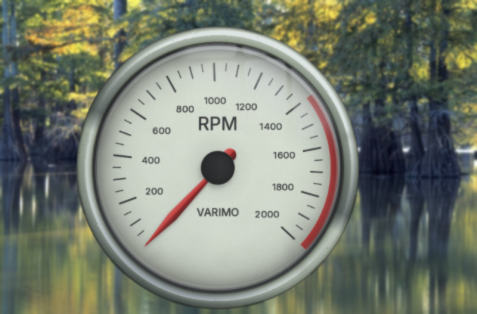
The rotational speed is 0 (rpm)
